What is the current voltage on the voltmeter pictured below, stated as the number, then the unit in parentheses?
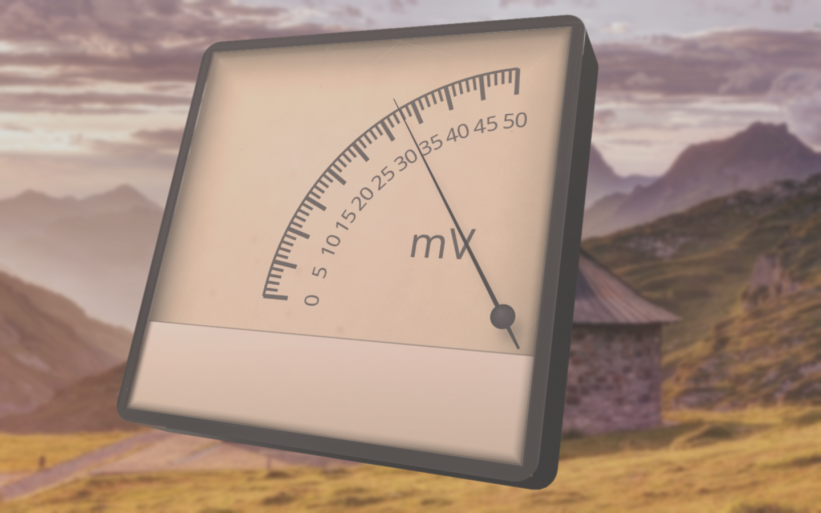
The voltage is 33 (mV)
